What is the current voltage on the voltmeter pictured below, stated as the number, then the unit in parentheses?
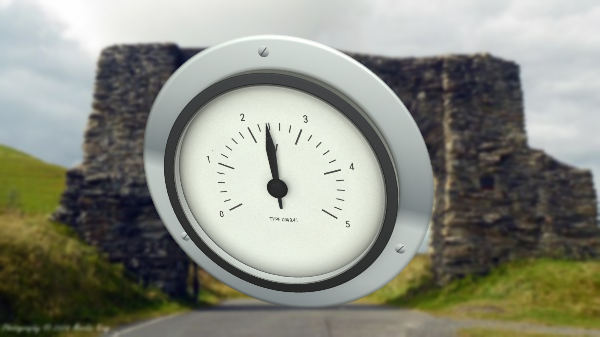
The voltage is 2.4 (V)
